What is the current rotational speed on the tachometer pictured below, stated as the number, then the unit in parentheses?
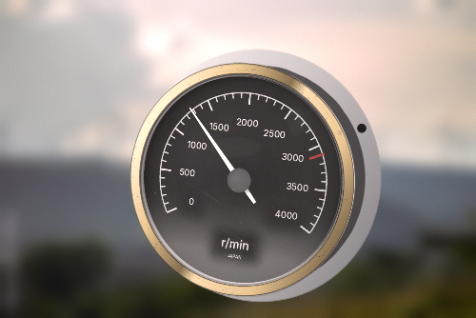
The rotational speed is 1300 (rpm)
